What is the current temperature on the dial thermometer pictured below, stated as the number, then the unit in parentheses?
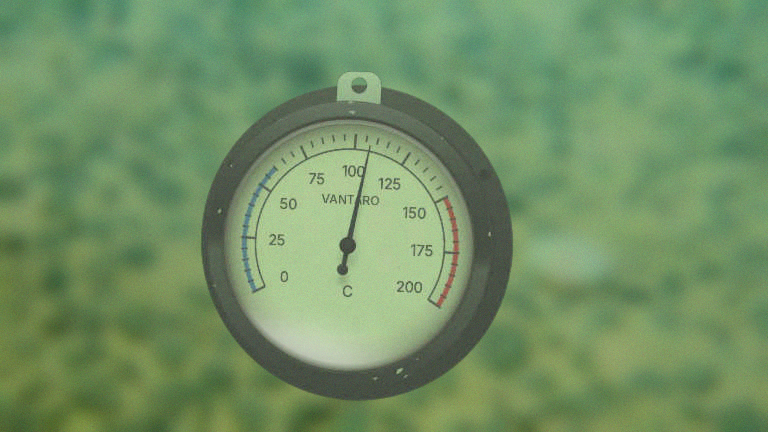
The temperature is 107.5 (°C)
